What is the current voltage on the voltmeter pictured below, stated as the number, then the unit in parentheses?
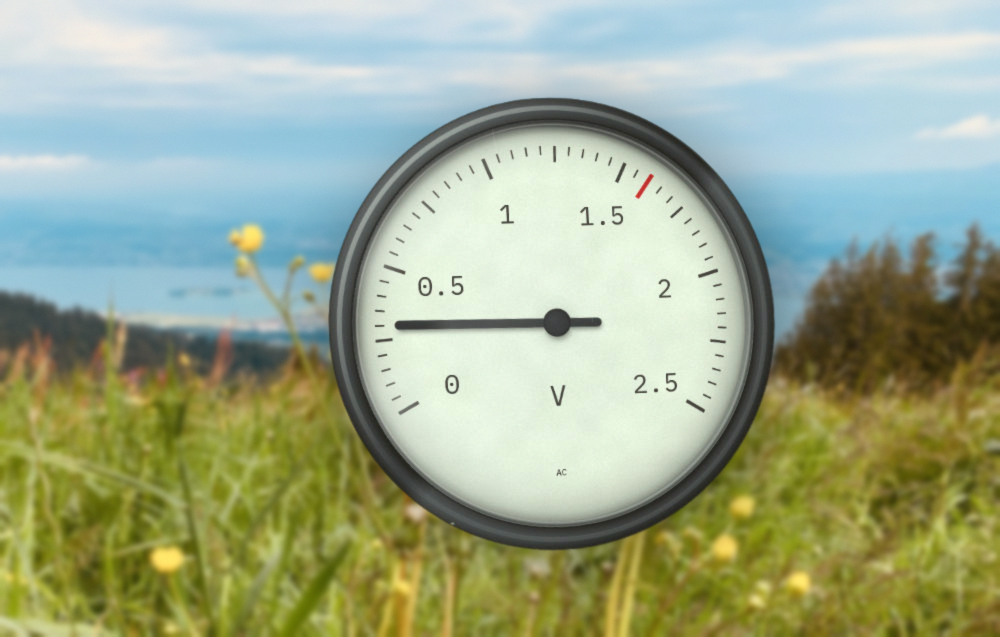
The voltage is 0.3 (V)
